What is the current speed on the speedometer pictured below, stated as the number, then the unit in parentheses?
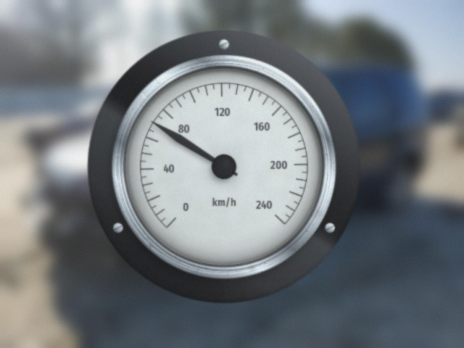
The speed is 70 (km/h)
